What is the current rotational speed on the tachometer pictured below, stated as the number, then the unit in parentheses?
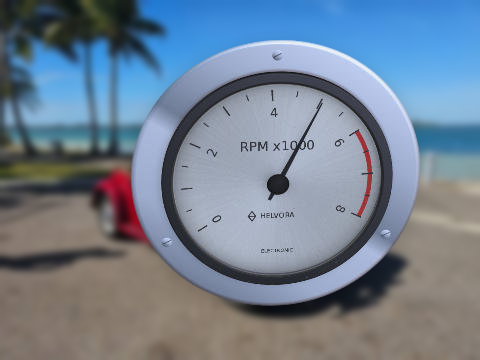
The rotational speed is 5000 (rpm)
